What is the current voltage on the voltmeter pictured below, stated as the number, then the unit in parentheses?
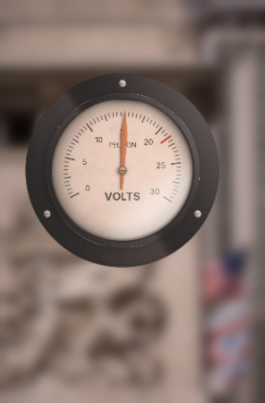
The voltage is 15 (V)
